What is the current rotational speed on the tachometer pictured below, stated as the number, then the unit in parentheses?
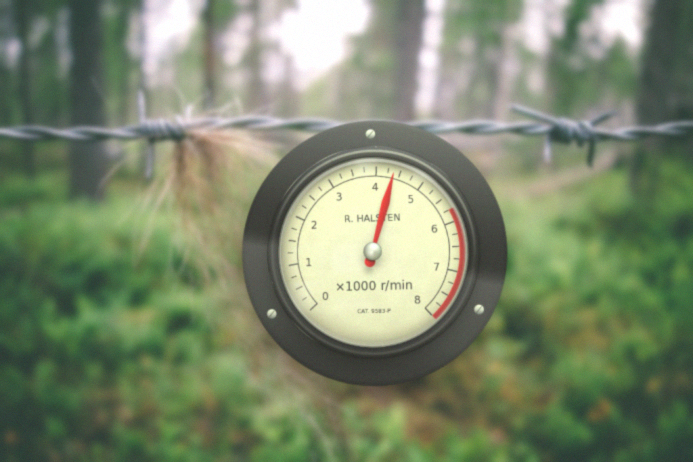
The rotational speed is 4375 (rpm)
